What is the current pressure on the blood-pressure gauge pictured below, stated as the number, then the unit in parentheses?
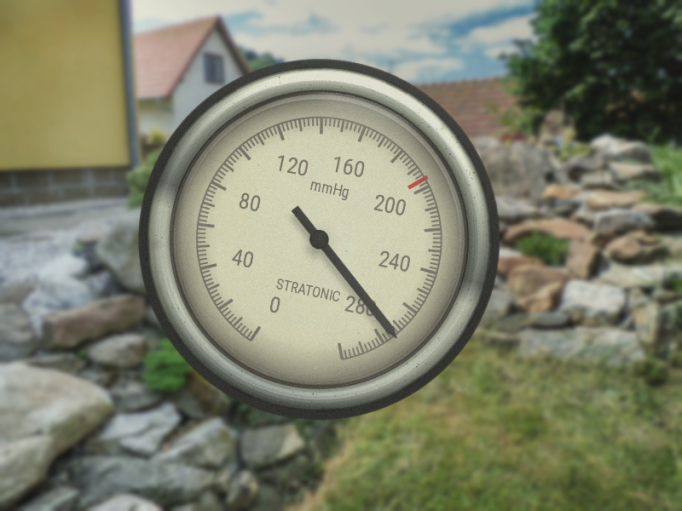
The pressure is 274 (mmHg)
